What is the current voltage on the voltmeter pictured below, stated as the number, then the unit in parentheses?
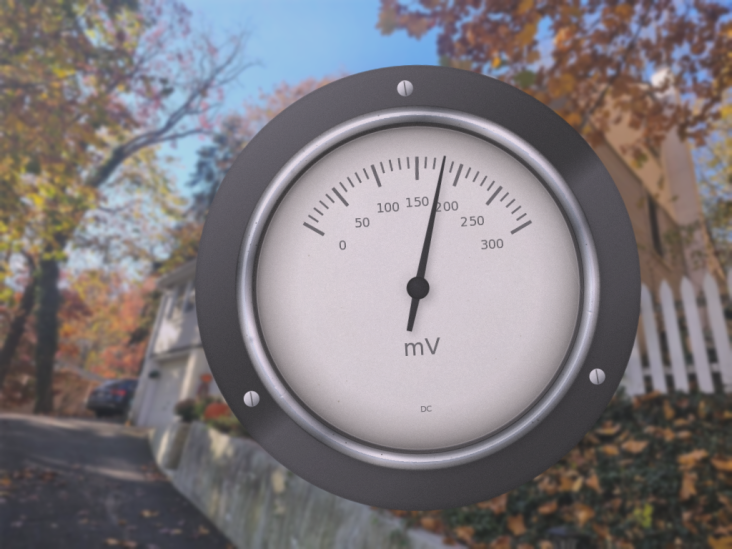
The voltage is 180 (mV)
